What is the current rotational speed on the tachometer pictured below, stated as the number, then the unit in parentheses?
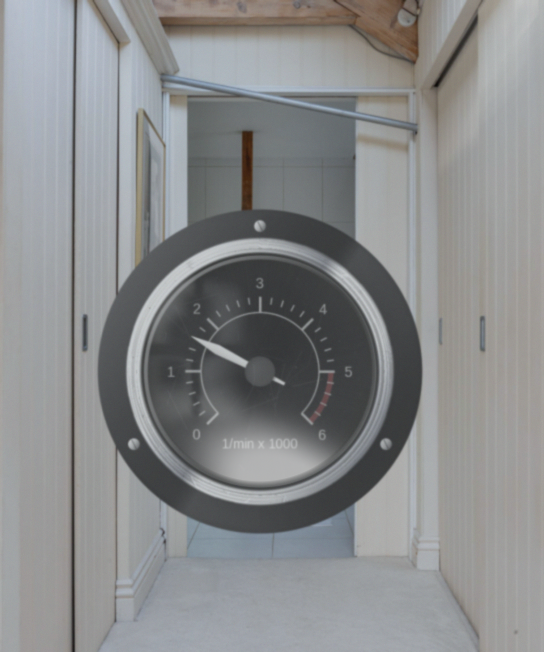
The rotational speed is 1600 (rpm)
